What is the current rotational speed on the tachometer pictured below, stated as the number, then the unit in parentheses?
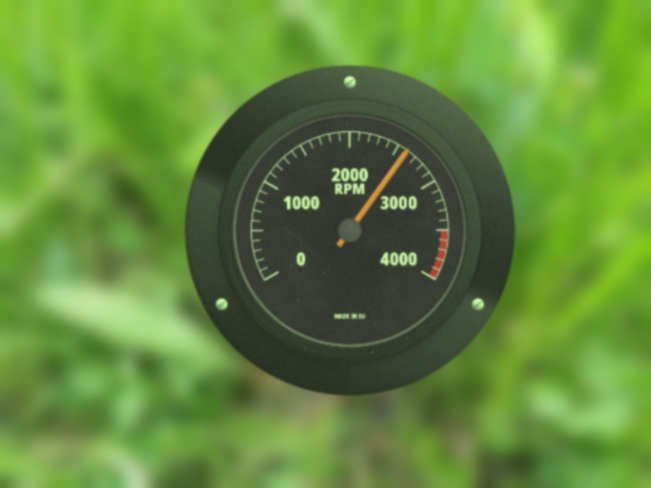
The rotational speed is 2600 (rpm)
